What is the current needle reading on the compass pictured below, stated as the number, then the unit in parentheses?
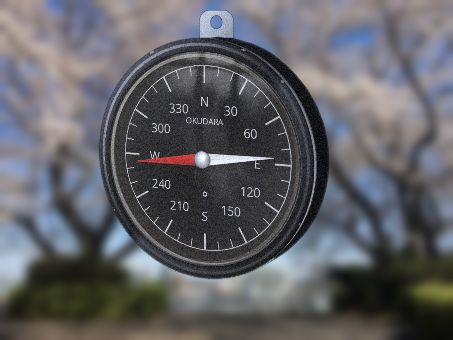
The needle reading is 265 (°)
